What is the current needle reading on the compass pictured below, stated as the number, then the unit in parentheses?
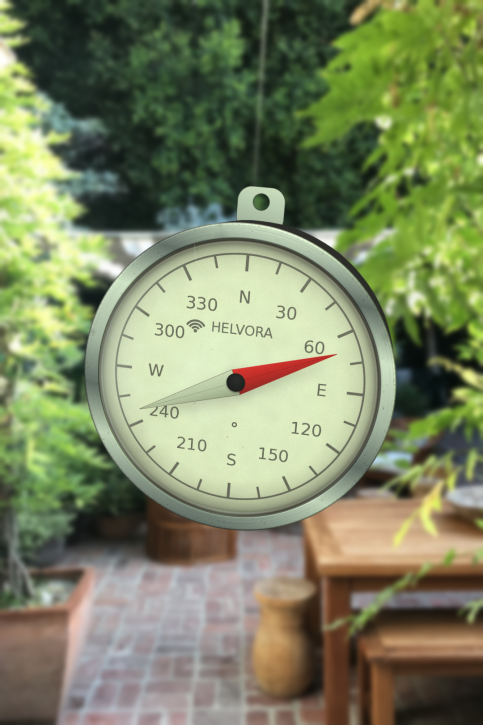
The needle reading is 67.5 (°)
